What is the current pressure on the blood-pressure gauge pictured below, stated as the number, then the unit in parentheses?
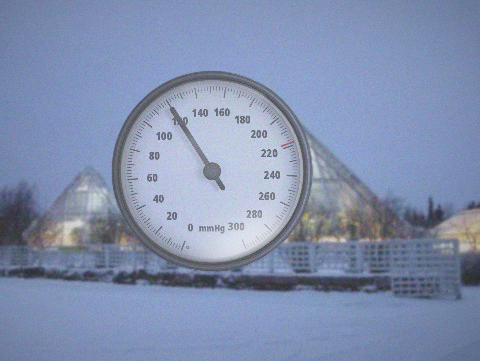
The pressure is 120 (mmHg)
